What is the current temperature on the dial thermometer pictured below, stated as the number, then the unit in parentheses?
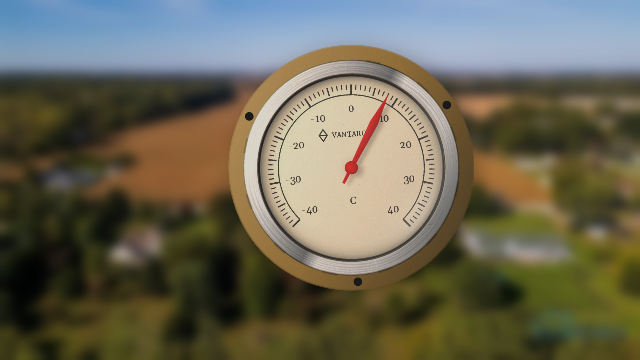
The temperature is 8 (°C)
